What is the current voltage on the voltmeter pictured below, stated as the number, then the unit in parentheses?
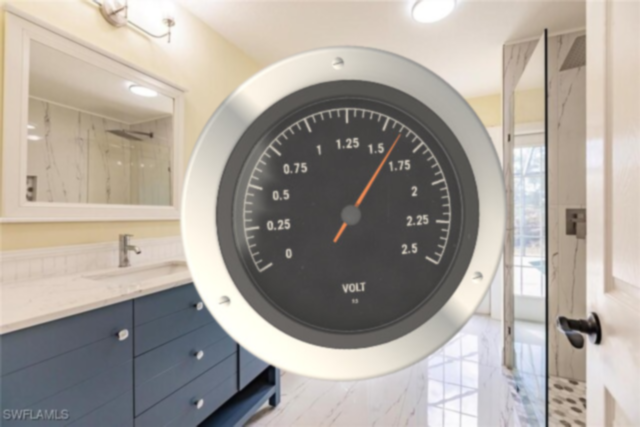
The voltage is 1.6 (V)
